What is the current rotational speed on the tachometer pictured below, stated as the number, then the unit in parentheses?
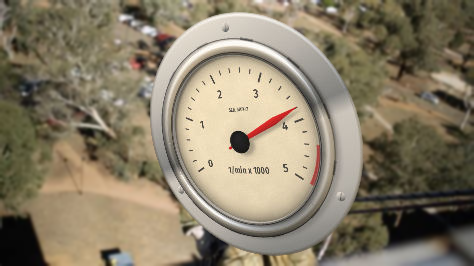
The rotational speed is 3800 (rpm)
